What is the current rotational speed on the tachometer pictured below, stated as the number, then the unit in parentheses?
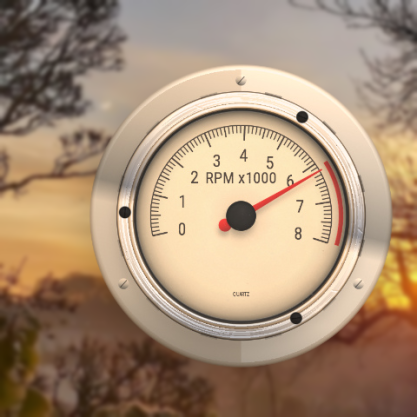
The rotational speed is 6200 (rpm)
